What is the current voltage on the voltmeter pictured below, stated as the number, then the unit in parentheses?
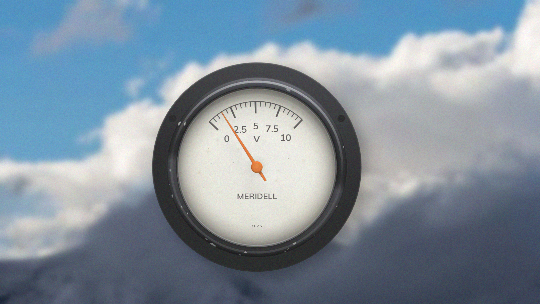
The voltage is 1.5 (V)
